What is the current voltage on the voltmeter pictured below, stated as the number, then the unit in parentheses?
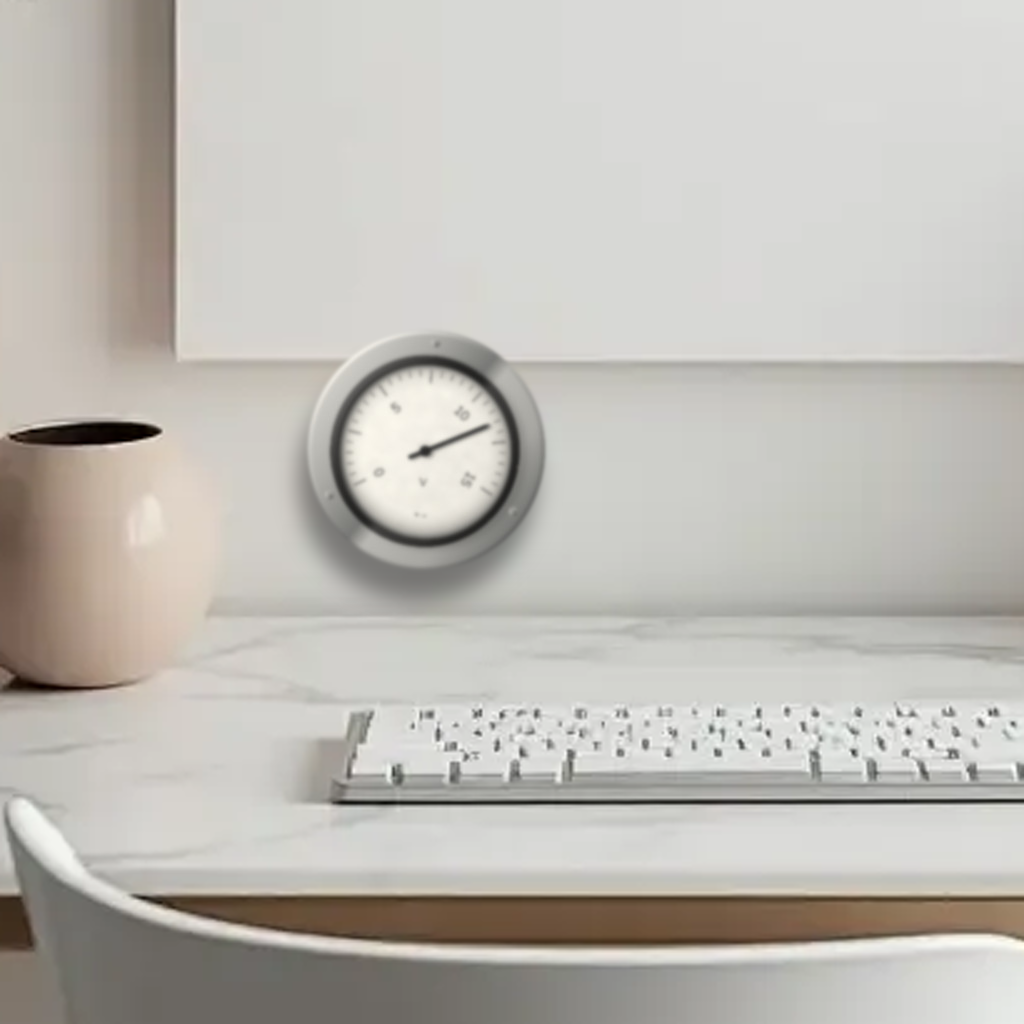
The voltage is 11.5 (V)
